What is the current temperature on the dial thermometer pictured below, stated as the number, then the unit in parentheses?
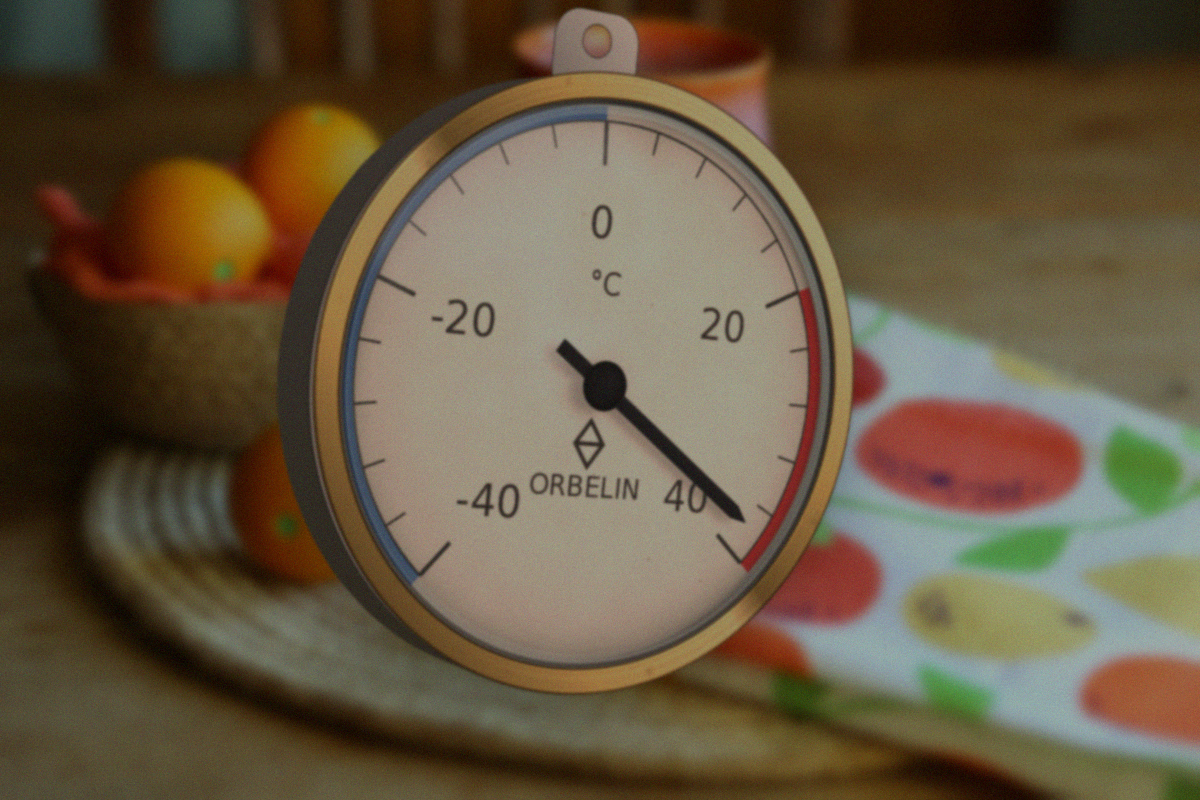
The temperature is 38 (°C)
